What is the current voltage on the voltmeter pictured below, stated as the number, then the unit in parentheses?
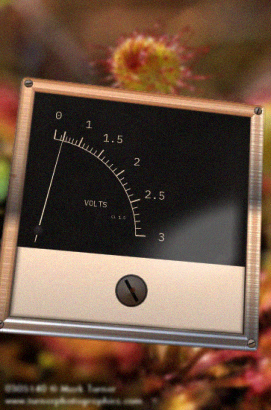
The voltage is 0.5 (V)
